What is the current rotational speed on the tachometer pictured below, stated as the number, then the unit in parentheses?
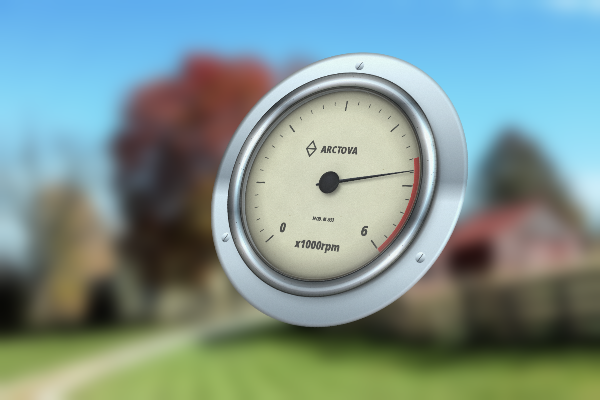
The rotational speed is 4800 (rpm)
